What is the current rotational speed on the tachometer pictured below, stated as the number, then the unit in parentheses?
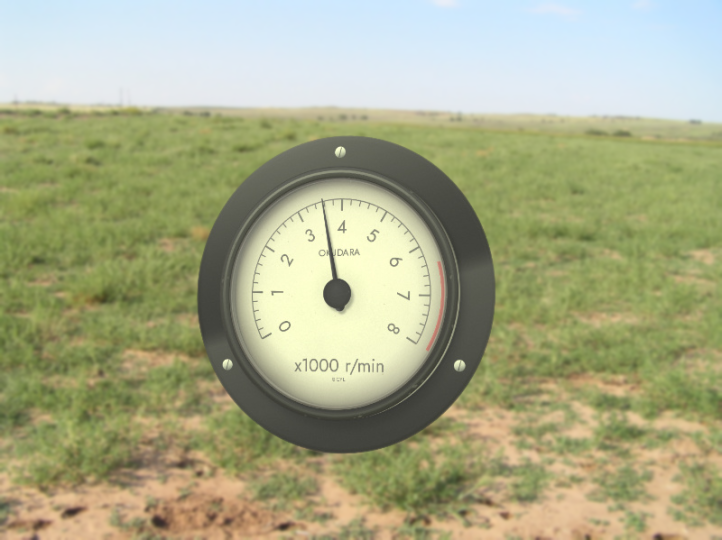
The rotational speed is 3600 (rpm)
